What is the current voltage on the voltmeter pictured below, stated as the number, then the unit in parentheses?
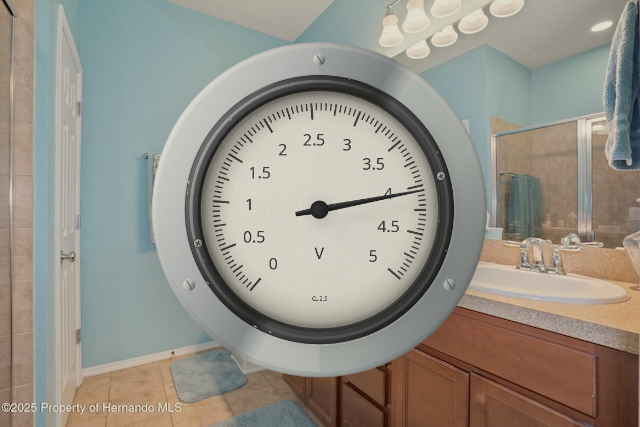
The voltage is 4.05 (V)
